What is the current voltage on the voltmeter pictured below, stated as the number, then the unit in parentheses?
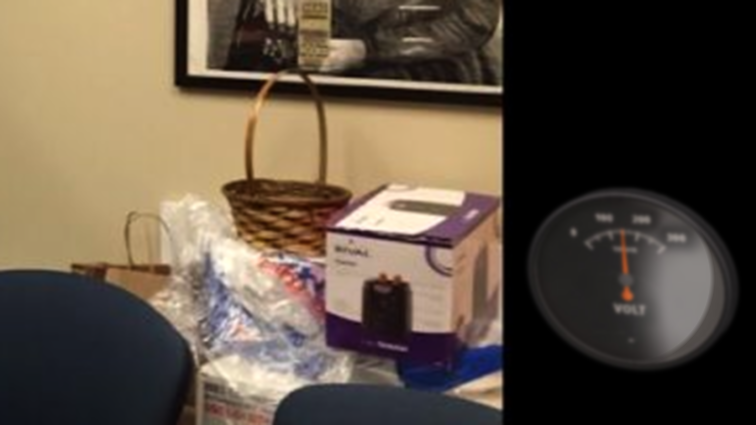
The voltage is 150 (V)
